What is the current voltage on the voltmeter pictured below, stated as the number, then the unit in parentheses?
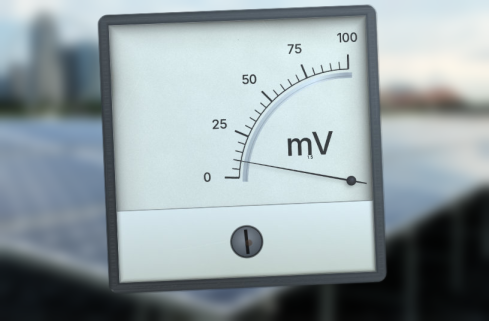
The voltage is 10 (mV)
